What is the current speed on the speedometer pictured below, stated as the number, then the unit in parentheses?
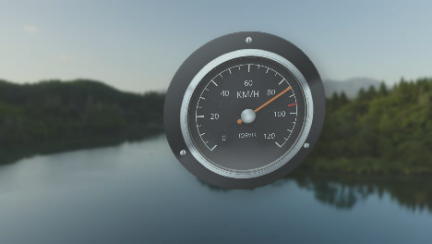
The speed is 85 (km/h)
